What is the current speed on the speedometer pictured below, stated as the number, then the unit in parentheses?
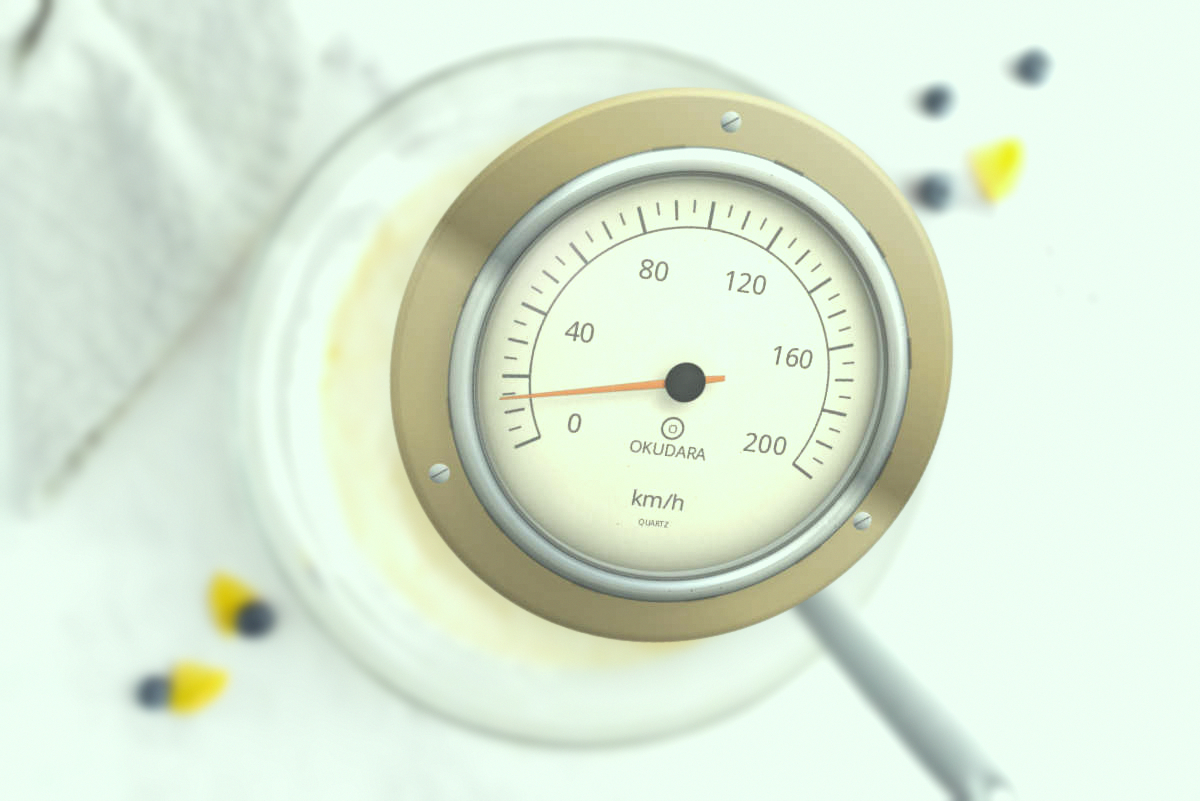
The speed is 15 (km/h)
